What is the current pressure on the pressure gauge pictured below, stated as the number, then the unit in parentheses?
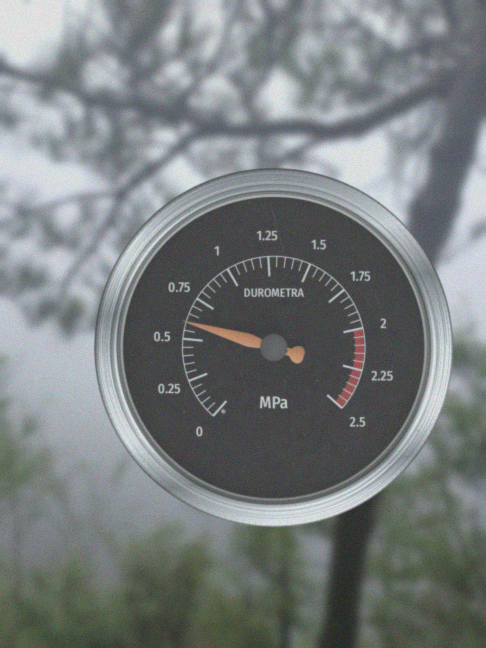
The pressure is 0.6 (MPa)
